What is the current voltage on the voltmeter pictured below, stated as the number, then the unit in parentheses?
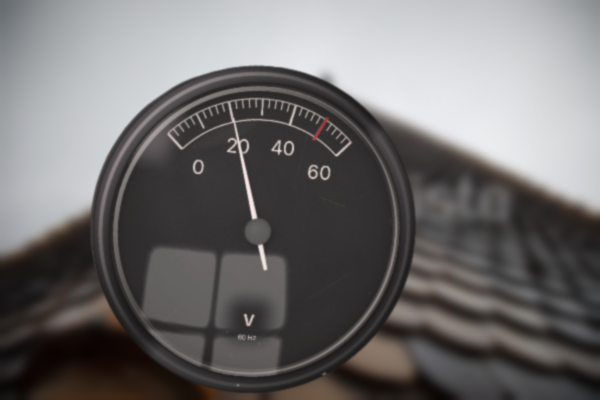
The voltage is 20 (V)
